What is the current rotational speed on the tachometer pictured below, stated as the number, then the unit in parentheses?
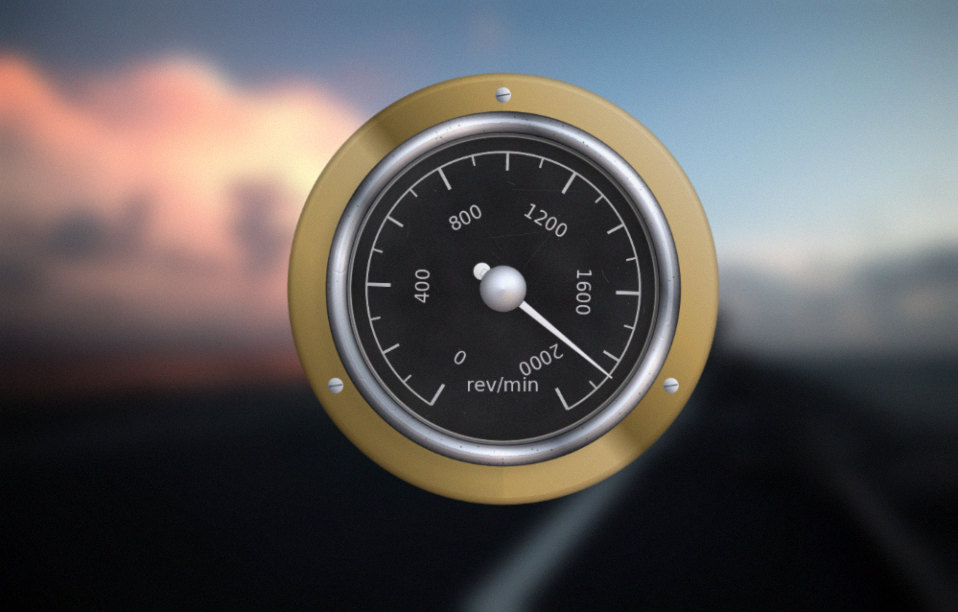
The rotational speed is 1850 (rpm)
